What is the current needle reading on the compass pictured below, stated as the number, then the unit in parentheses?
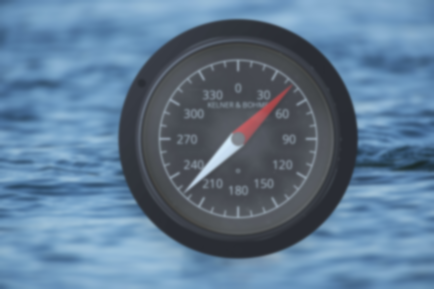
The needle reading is 45 (°)
